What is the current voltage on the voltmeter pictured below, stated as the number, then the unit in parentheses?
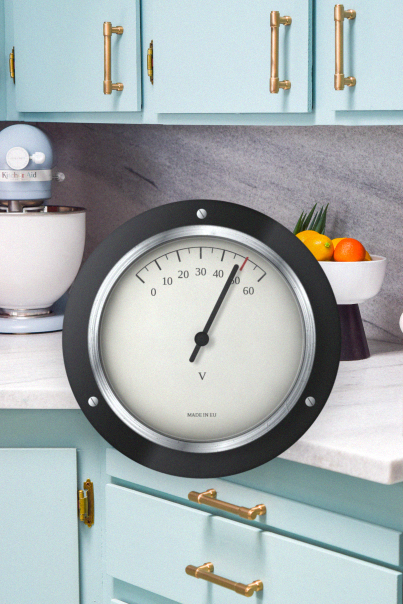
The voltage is 47.5 (V)
